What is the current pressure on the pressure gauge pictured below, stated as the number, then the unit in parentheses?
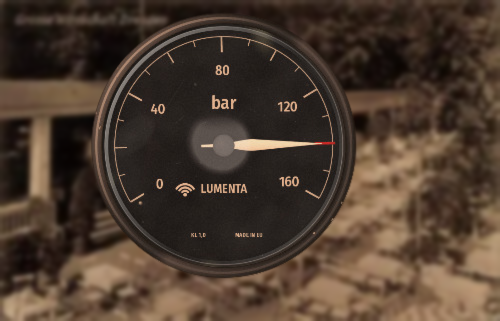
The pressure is 140 (bar)
